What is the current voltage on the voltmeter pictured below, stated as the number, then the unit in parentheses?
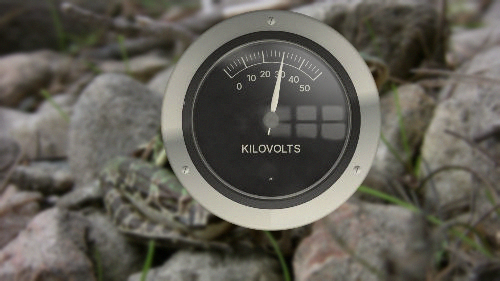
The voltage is 30 (kV)
